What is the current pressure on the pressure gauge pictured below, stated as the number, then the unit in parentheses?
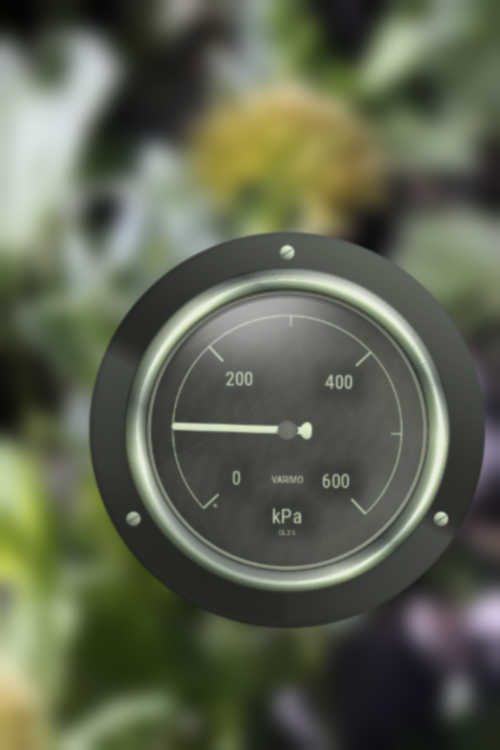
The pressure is 100 (kPa)
